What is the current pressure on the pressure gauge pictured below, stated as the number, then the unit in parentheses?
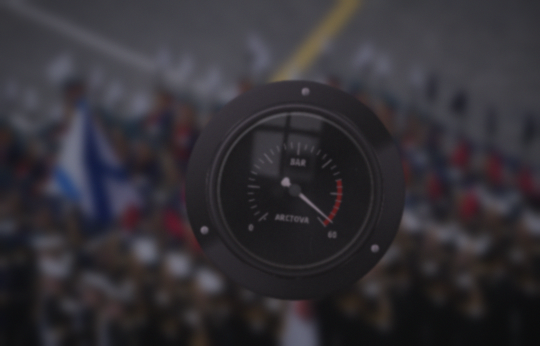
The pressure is 58 (bar)
